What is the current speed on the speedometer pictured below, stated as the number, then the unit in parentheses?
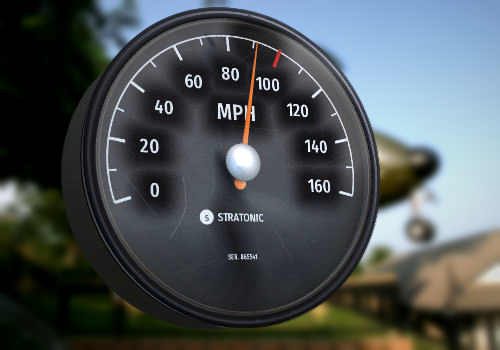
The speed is 90 (mph)
